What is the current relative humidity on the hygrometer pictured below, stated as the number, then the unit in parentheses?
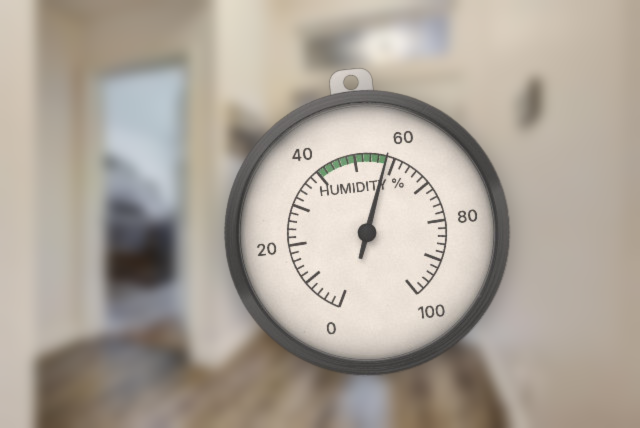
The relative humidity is 58 (%)
